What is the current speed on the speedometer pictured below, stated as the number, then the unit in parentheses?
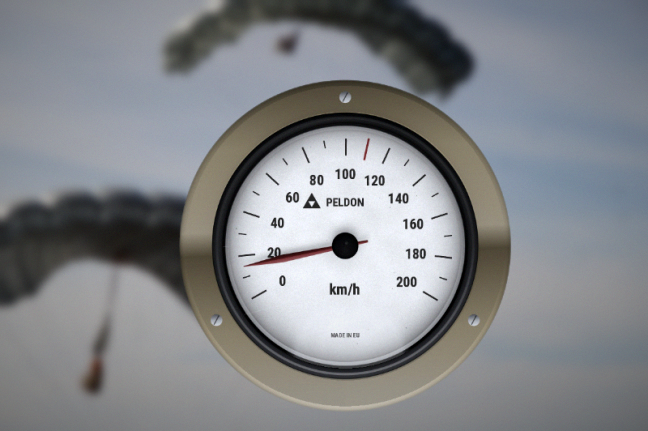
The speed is 15 (km/h)
